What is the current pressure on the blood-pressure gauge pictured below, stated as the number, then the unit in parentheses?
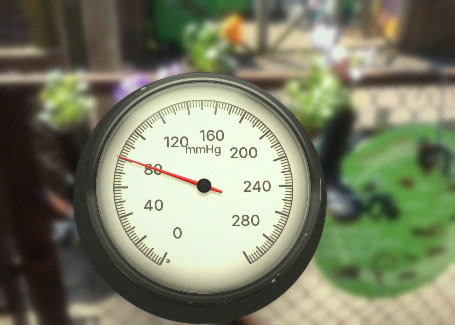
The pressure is 80 (mmHg)
